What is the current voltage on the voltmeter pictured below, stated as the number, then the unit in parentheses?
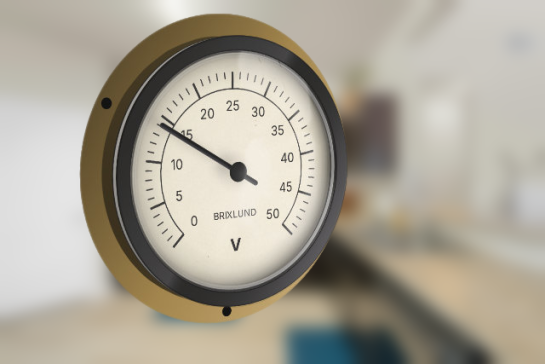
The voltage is 14 (V)
